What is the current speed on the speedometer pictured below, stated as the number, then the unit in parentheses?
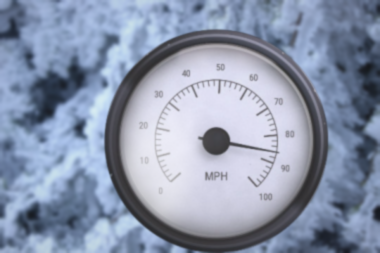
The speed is 86 (mph)
